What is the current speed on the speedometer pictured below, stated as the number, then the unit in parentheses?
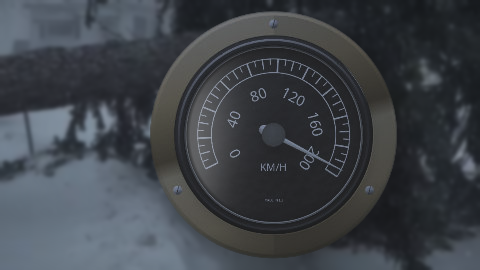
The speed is 195 (km/h)
